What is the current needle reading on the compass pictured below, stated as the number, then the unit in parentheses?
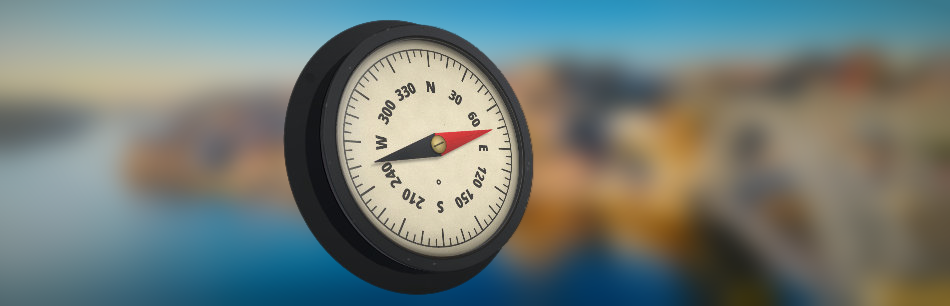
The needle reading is 75 (°)
